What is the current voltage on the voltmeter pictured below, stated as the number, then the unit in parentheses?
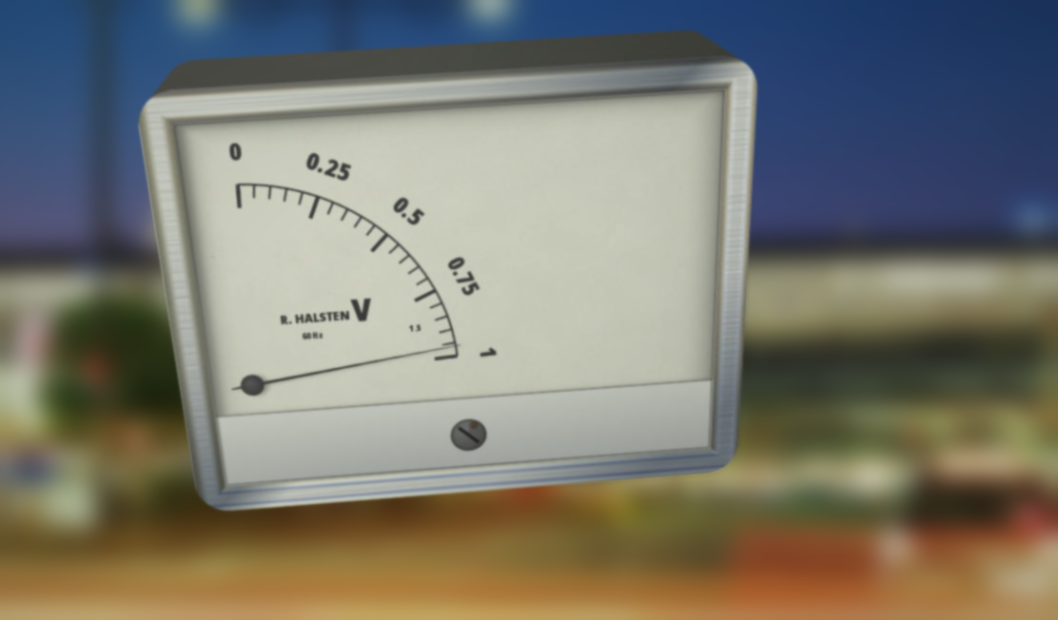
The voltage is 0.95 (V)
